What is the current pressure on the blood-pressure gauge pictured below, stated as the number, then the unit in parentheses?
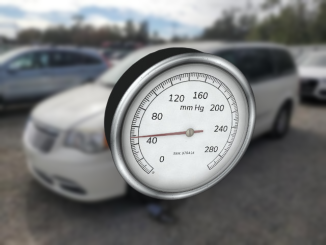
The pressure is 50 (mmHg)
